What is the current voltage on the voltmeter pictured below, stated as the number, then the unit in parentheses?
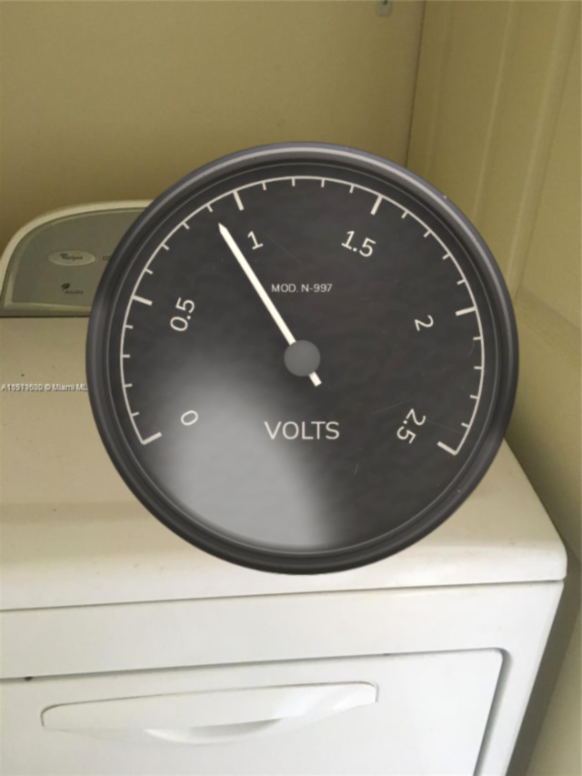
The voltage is 0.9 (V)
